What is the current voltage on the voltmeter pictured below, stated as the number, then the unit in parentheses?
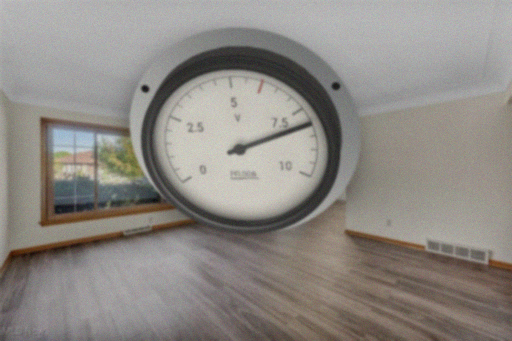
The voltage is 8 (V)
